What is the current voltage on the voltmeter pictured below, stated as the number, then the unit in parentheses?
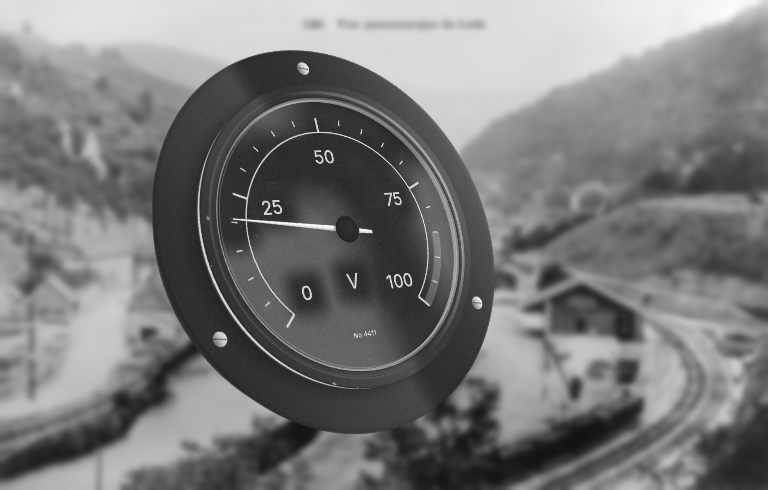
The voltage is 20 (V)
